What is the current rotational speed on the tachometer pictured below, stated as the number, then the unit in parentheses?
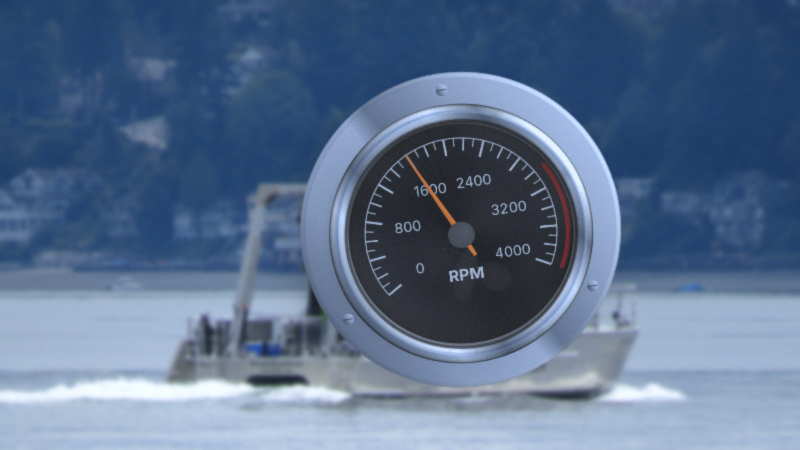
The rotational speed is 1600 (rpm)
